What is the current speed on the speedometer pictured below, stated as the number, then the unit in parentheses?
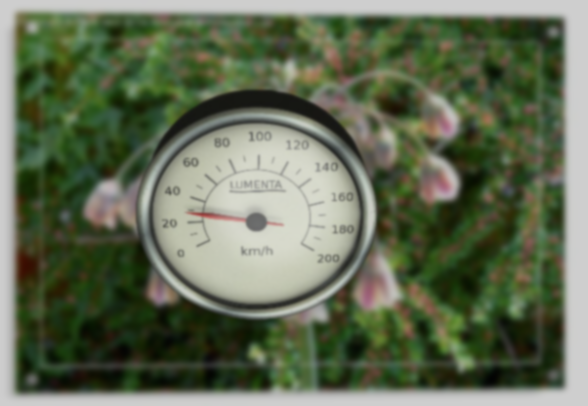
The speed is 30 (km/h)
